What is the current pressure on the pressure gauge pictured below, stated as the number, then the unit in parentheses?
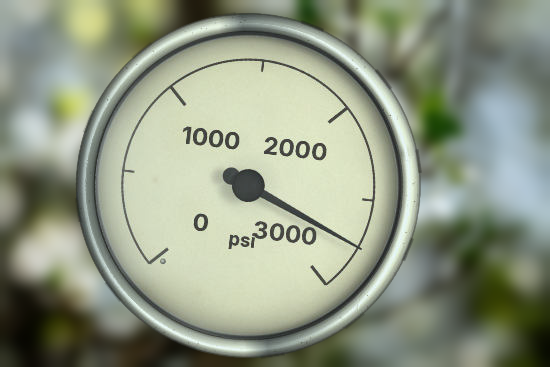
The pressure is 2750 (psi)
